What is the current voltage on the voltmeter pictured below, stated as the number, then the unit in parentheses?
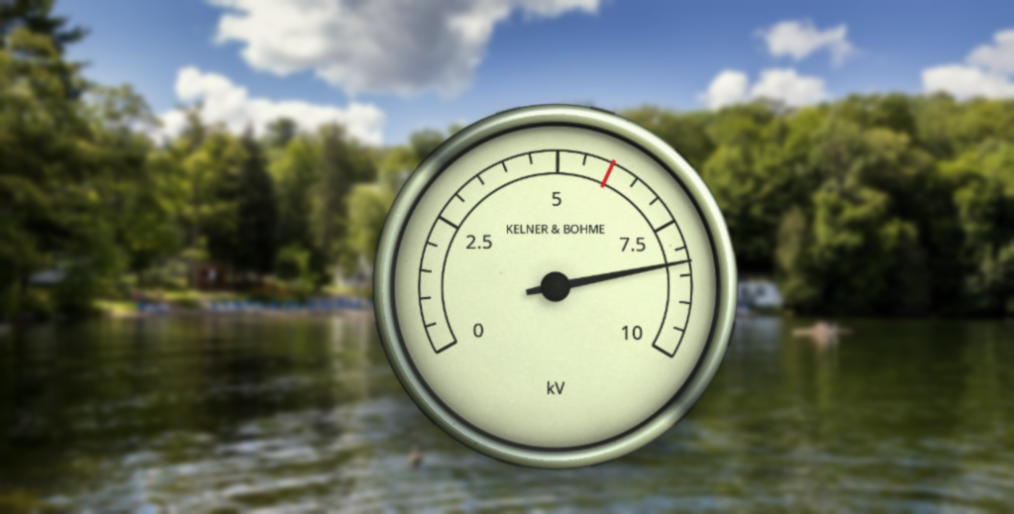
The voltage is 8.25 (kV)
